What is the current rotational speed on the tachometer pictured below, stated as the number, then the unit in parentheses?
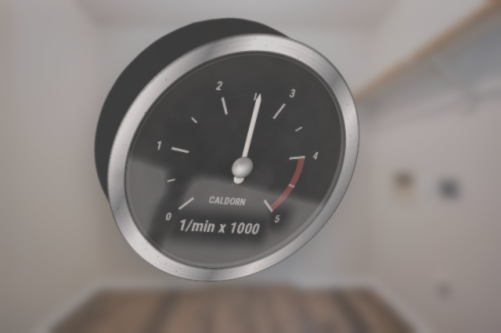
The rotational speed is 2500 (rpm)
